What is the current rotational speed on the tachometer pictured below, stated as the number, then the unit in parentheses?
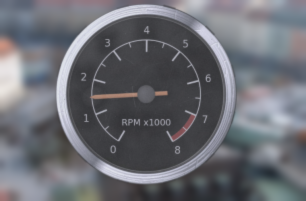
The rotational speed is 1500 (rpm)
